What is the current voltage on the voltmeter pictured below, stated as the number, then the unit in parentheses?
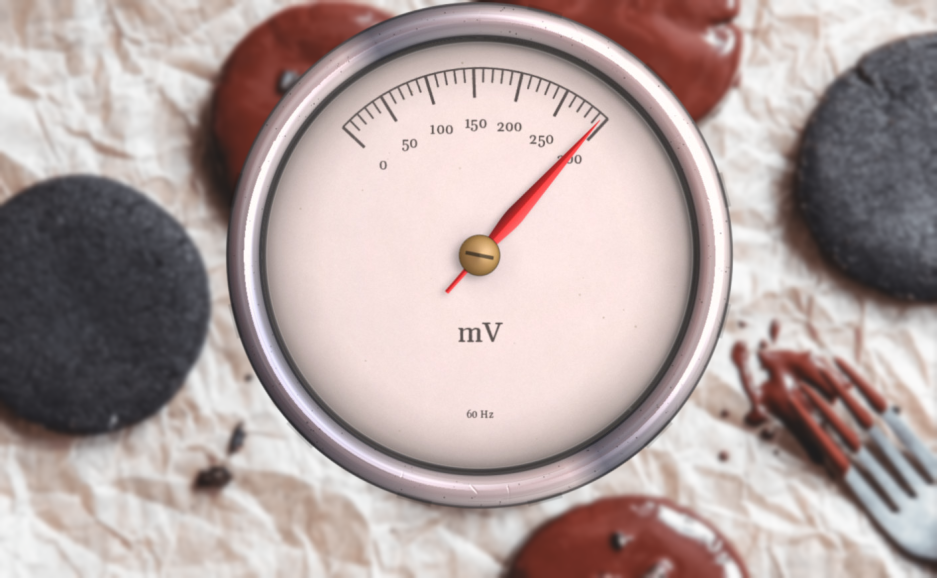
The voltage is 295 (mV)
